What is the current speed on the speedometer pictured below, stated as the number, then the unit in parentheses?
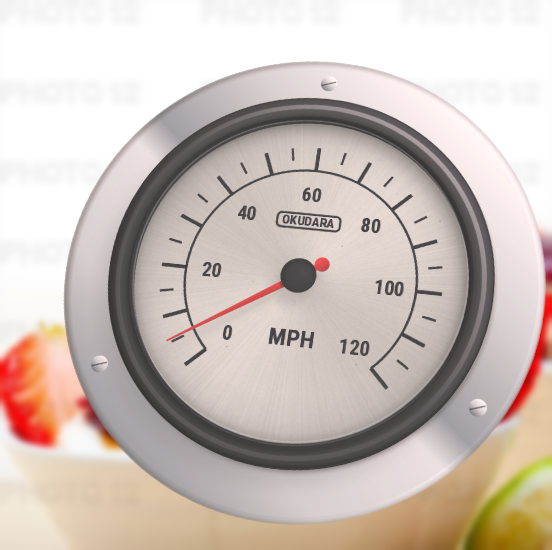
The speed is 5 (mph)
